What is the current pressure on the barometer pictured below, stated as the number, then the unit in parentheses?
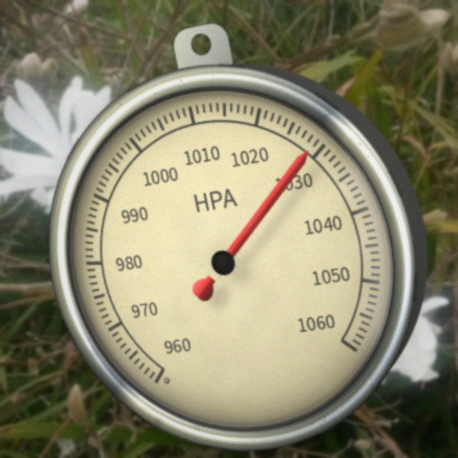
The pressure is 1029 (hPa)
